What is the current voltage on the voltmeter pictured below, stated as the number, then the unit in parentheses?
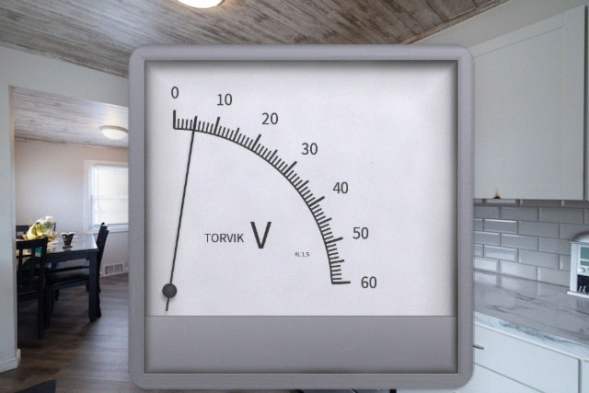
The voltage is 5 (V)
